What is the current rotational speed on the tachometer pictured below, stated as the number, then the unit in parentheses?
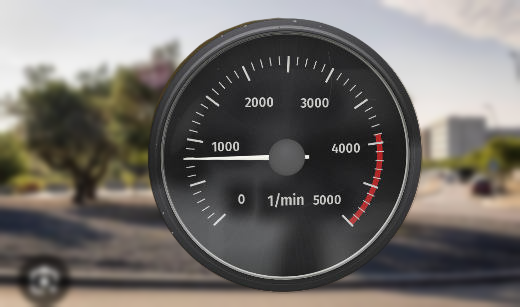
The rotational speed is 800 (rpm)
